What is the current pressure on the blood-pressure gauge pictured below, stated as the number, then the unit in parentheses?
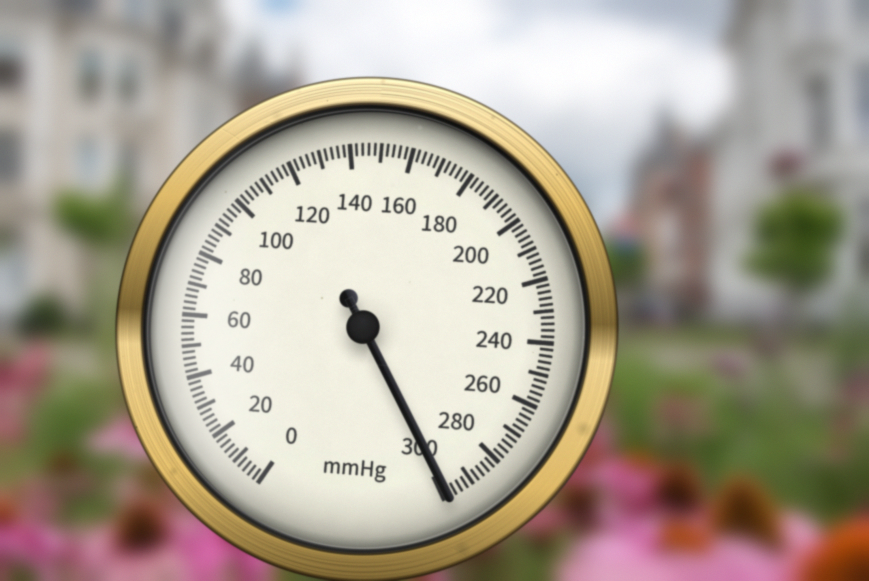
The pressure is 298 (mmHg)
